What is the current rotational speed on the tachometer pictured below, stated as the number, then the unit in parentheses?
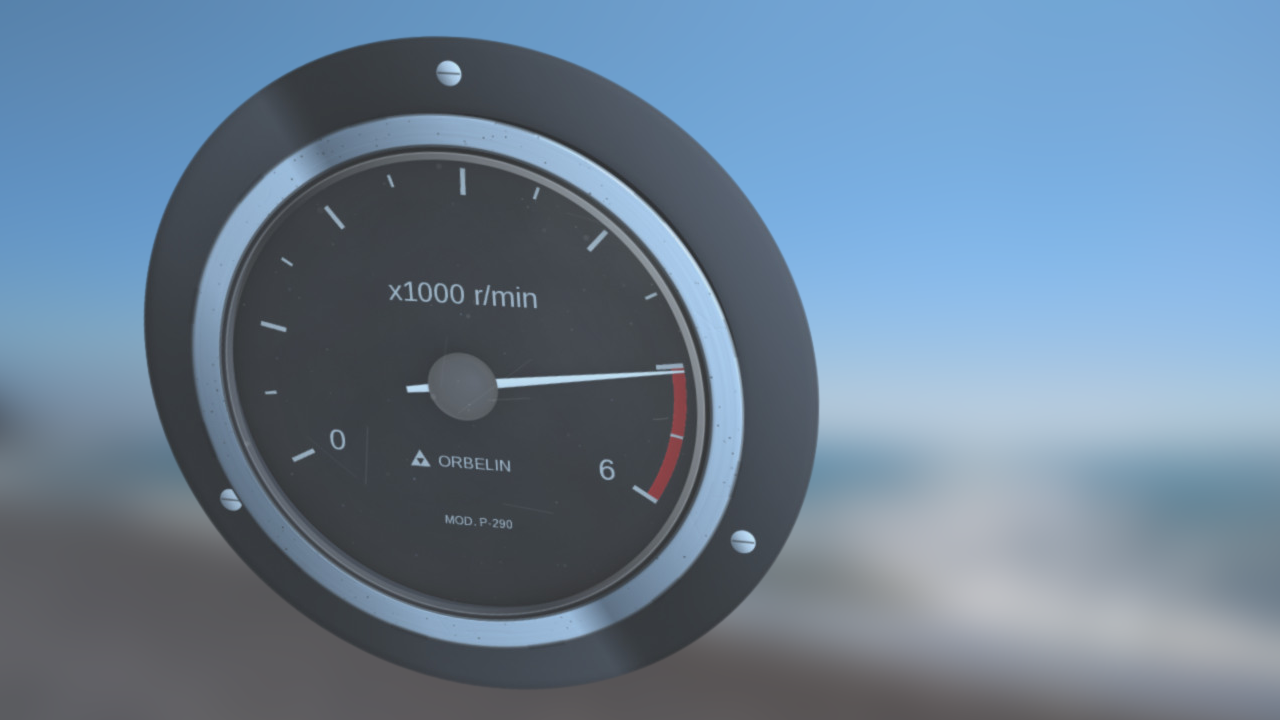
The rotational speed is 5000 (rpm)
